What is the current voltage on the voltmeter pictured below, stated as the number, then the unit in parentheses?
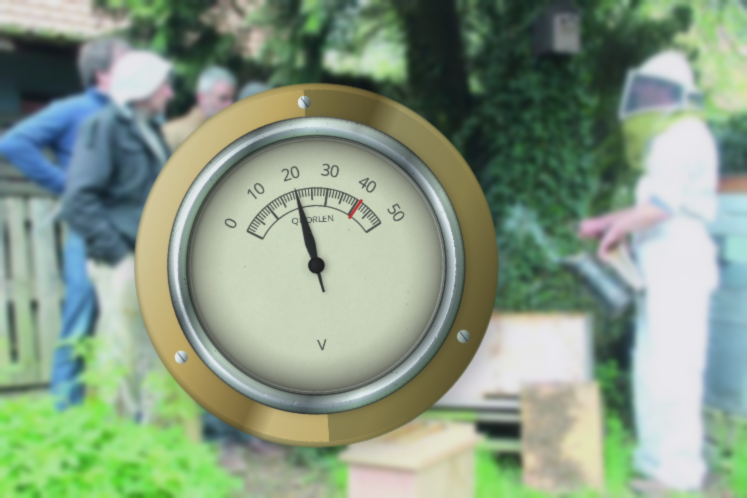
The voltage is 20 (V)
